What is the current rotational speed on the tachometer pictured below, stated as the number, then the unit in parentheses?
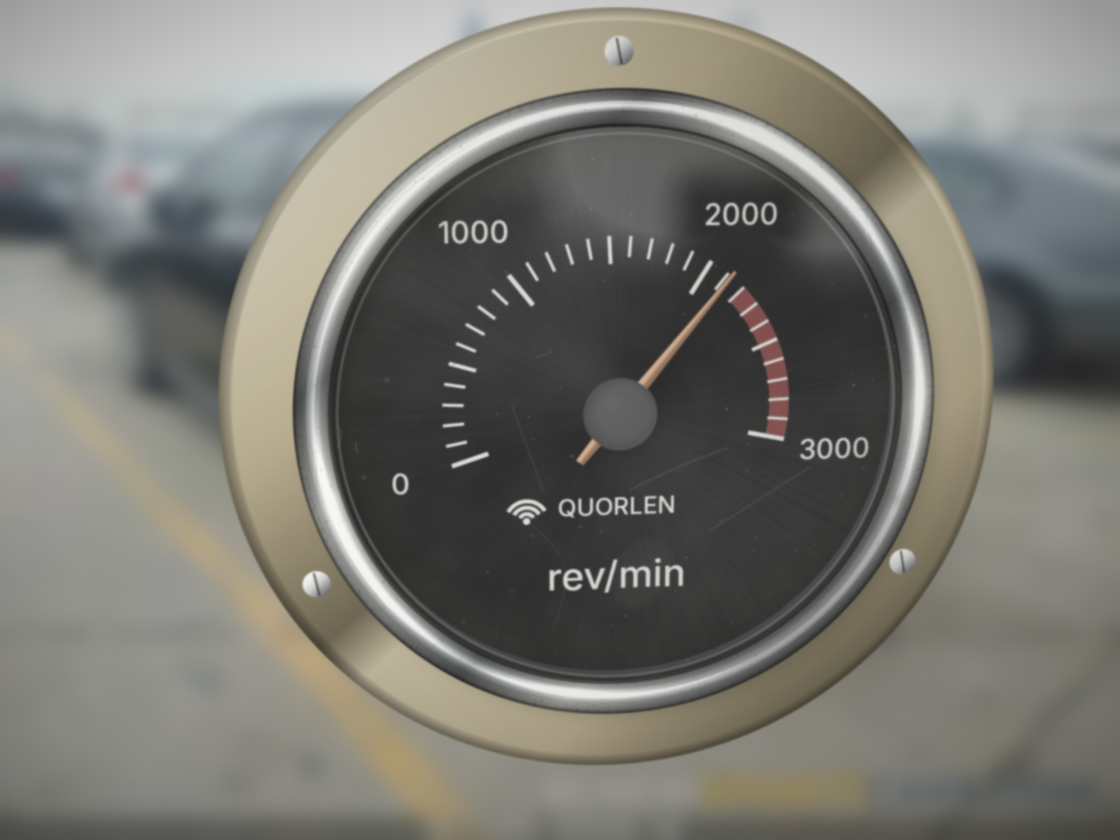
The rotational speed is 2100 (rpm)
